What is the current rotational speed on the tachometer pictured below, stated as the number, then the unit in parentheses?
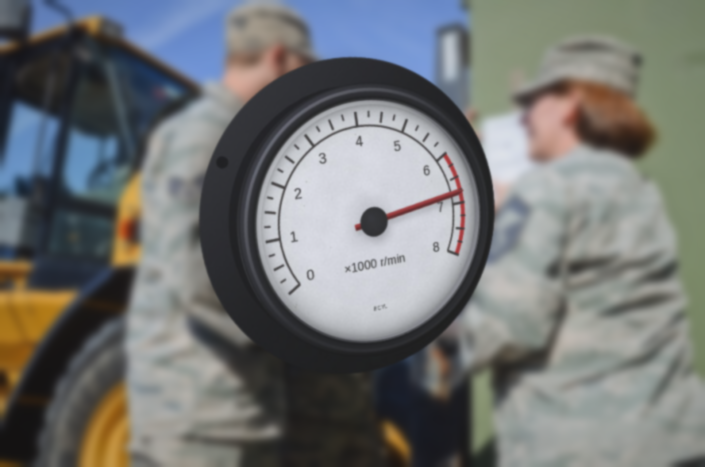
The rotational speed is 6750 (rpm)
